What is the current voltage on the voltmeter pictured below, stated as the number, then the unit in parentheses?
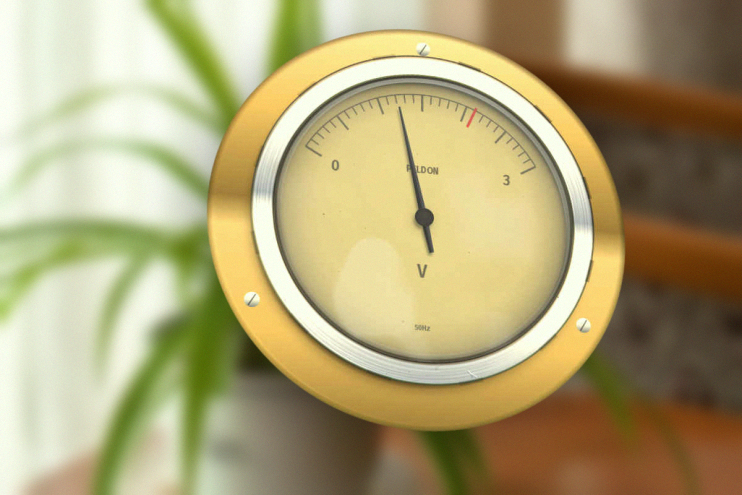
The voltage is 1.2 (V)
